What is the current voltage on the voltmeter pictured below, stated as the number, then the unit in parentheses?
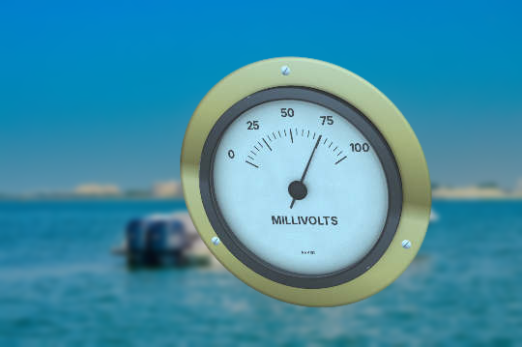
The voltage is 75 (mV)
